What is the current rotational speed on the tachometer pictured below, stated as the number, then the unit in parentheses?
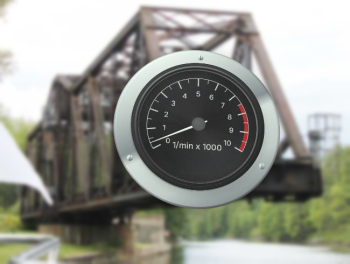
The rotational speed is 250 (rpm)
